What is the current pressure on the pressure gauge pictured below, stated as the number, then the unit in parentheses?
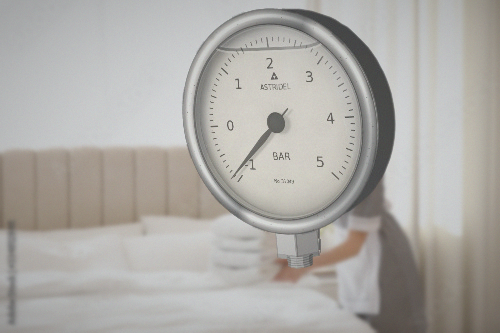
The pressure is -0.9 (bar)
